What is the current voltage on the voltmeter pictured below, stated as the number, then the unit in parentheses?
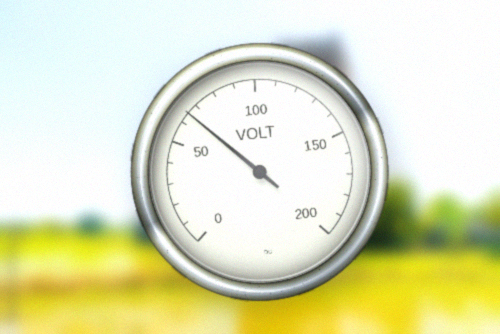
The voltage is 65 (V)
